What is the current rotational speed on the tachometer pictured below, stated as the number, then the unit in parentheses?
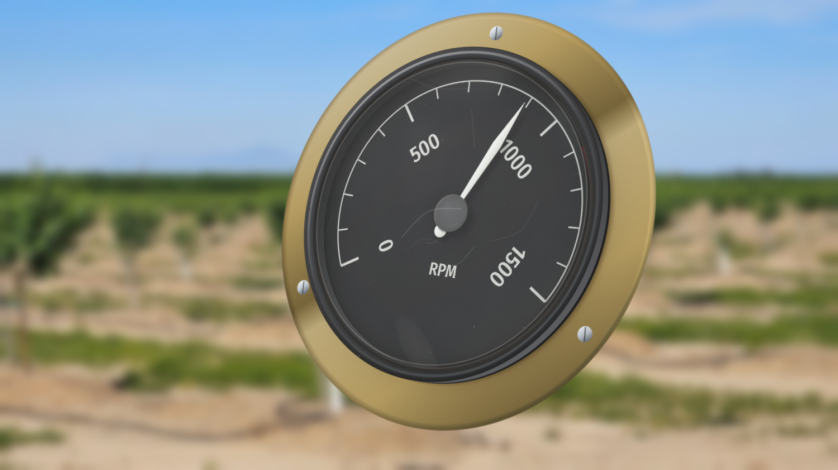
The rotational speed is 900 (rpm)
